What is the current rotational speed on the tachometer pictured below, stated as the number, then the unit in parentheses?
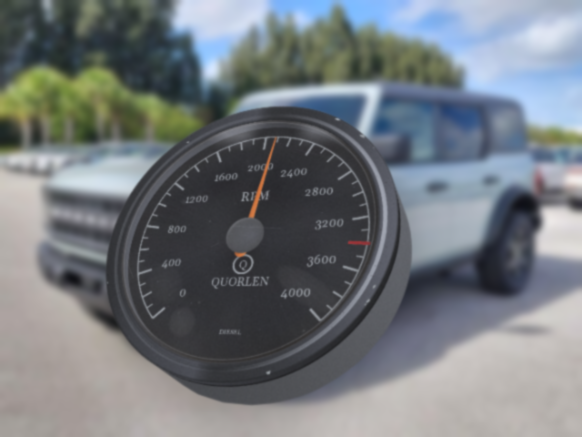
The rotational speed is 2100 (rpm)
